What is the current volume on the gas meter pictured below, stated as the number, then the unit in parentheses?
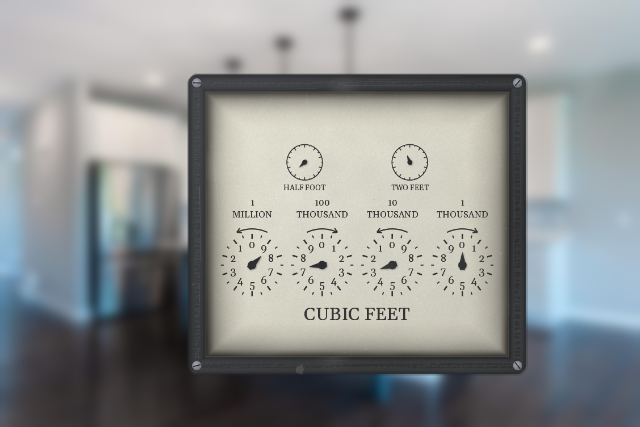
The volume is 873000 (ft³)
